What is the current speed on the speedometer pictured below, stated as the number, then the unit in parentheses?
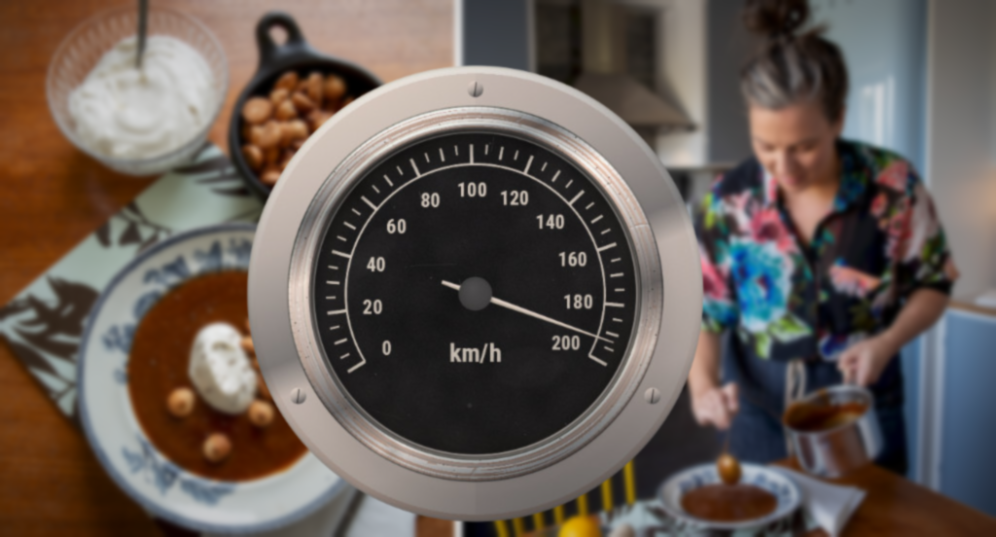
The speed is 192.5 (km/h)
